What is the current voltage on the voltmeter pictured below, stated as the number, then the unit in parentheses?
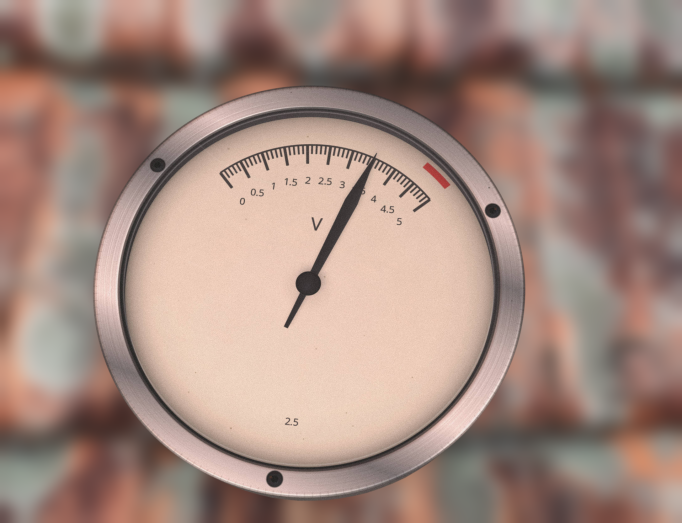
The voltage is 3.5 (V)
